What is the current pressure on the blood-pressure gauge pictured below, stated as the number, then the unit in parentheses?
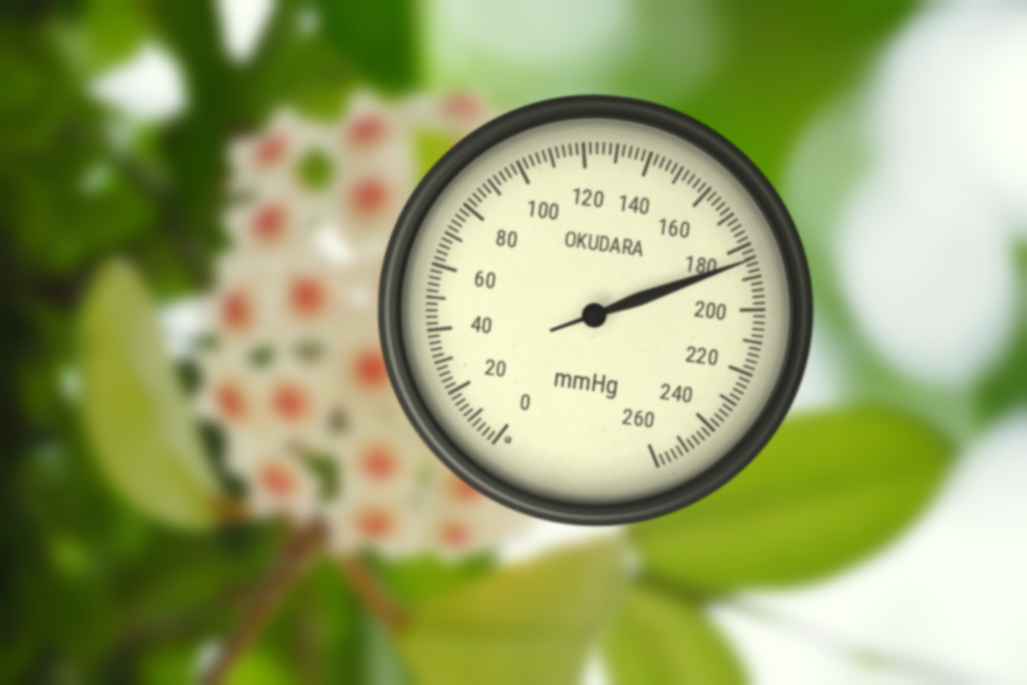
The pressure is 184 (mmHg)
